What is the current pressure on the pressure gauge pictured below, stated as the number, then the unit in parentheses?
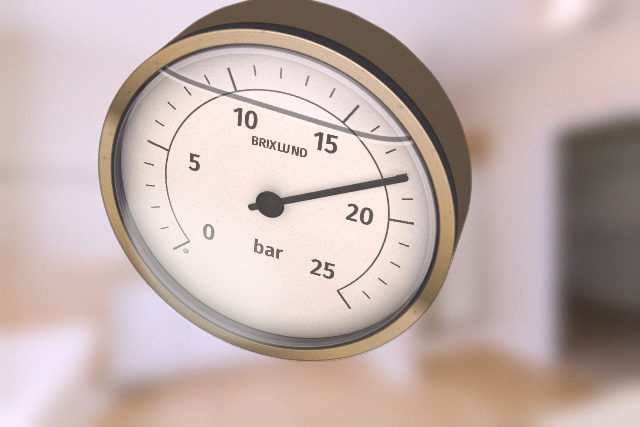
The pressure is 18 (bar)
